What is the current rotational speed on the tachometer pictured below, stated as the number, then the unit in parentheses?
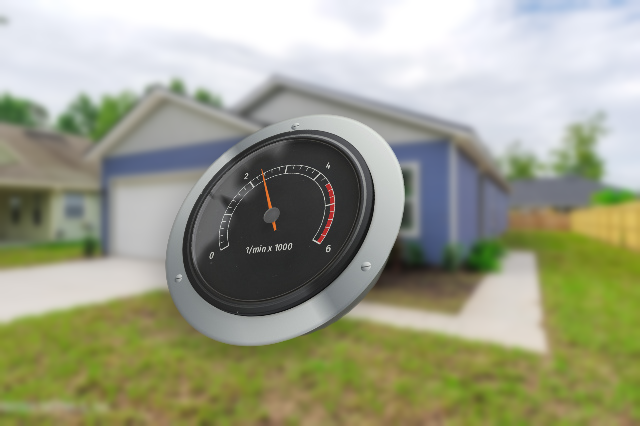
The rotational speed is 2400 (rpm)
